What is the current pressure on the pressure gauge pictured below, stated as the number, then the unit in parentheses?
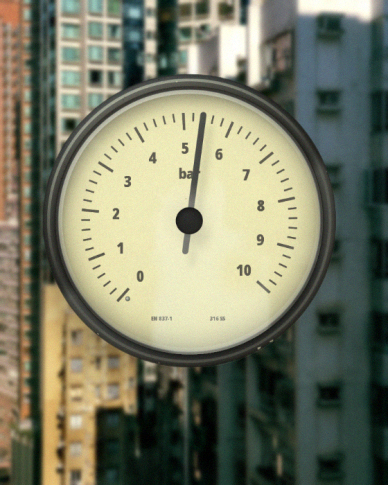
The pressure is 5.4 (bar)
